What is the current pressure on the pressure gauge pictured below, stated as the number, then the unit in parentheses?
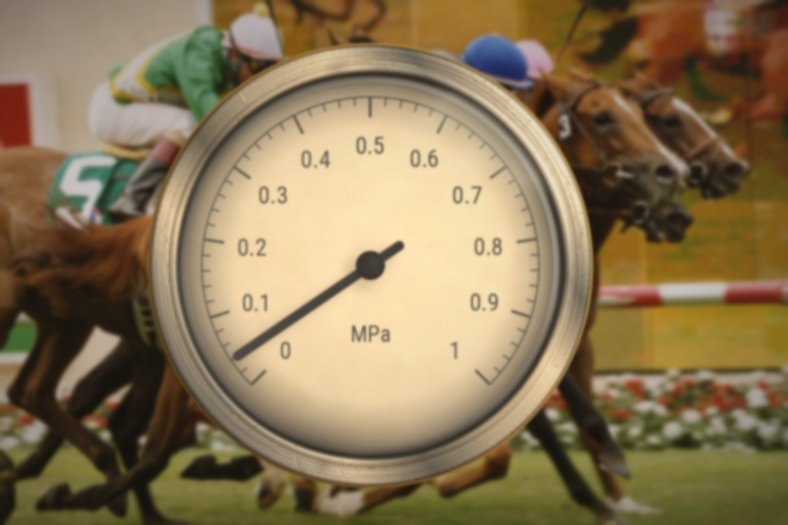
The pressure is 0.04 (MPa)
